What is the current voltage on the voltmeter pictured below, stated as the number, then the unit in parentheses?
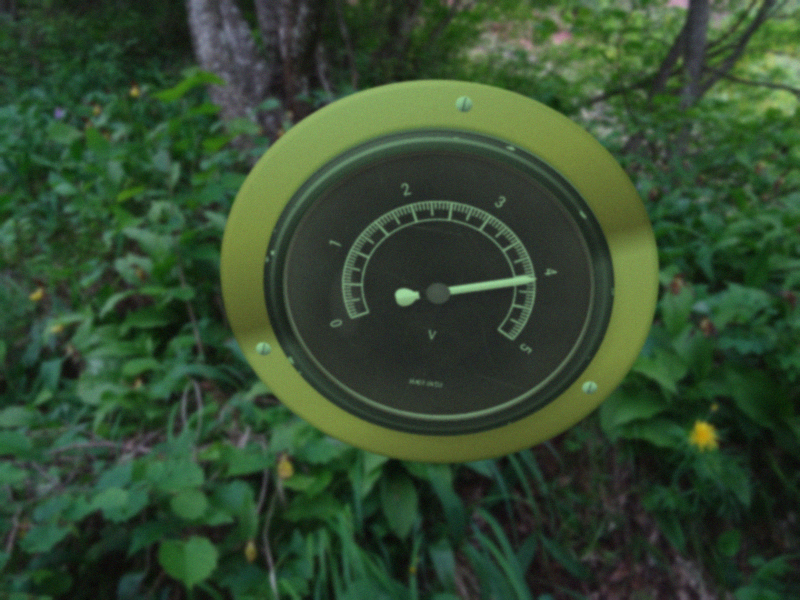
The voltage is 4 (V)
